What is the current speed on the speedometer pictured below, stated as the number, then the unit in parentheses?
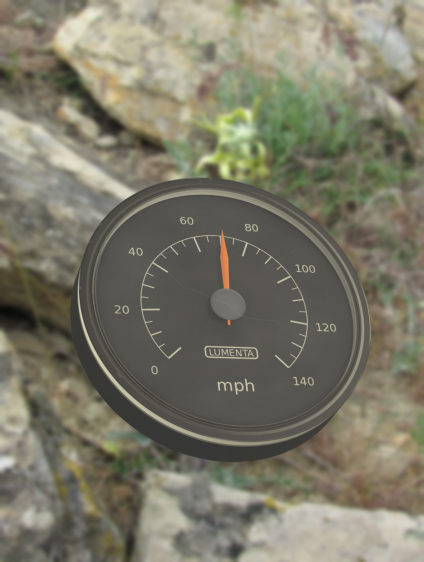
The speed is 70 (mph)
